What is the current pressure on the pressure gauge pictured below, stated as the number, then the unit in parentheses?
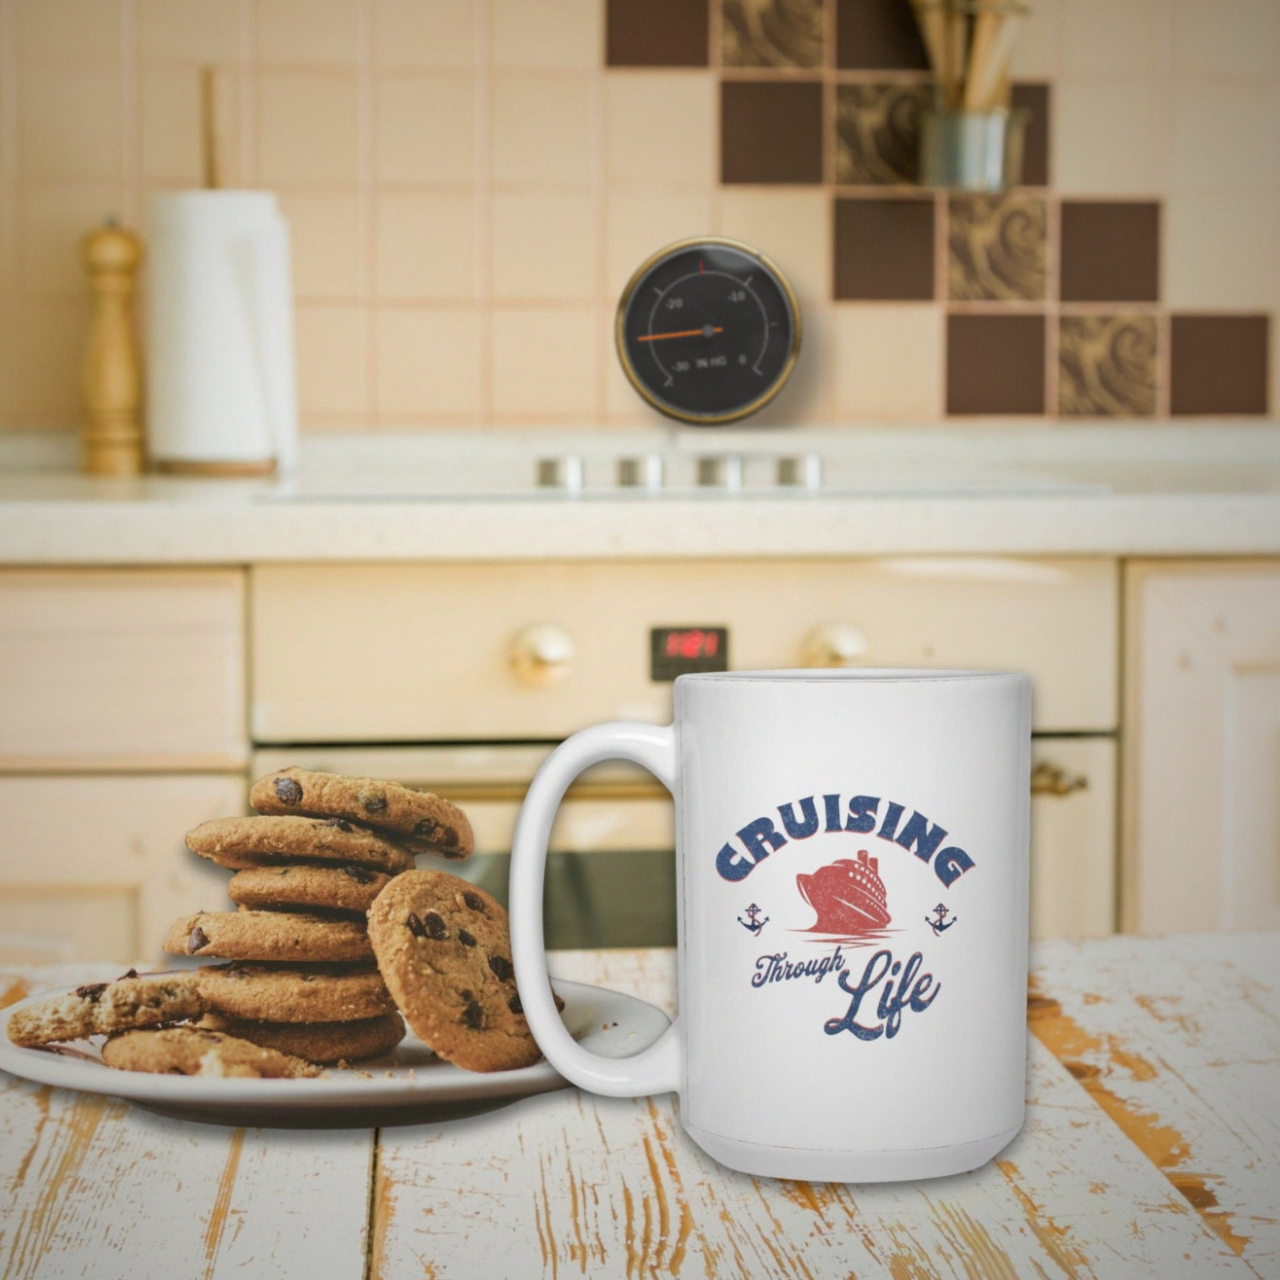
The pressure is -25 (inHg)
